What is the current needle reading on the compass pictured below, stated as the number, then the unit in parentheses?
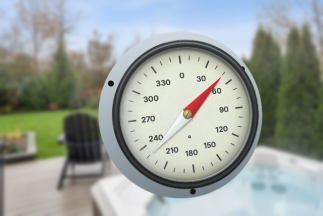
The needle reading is 50 (°)
